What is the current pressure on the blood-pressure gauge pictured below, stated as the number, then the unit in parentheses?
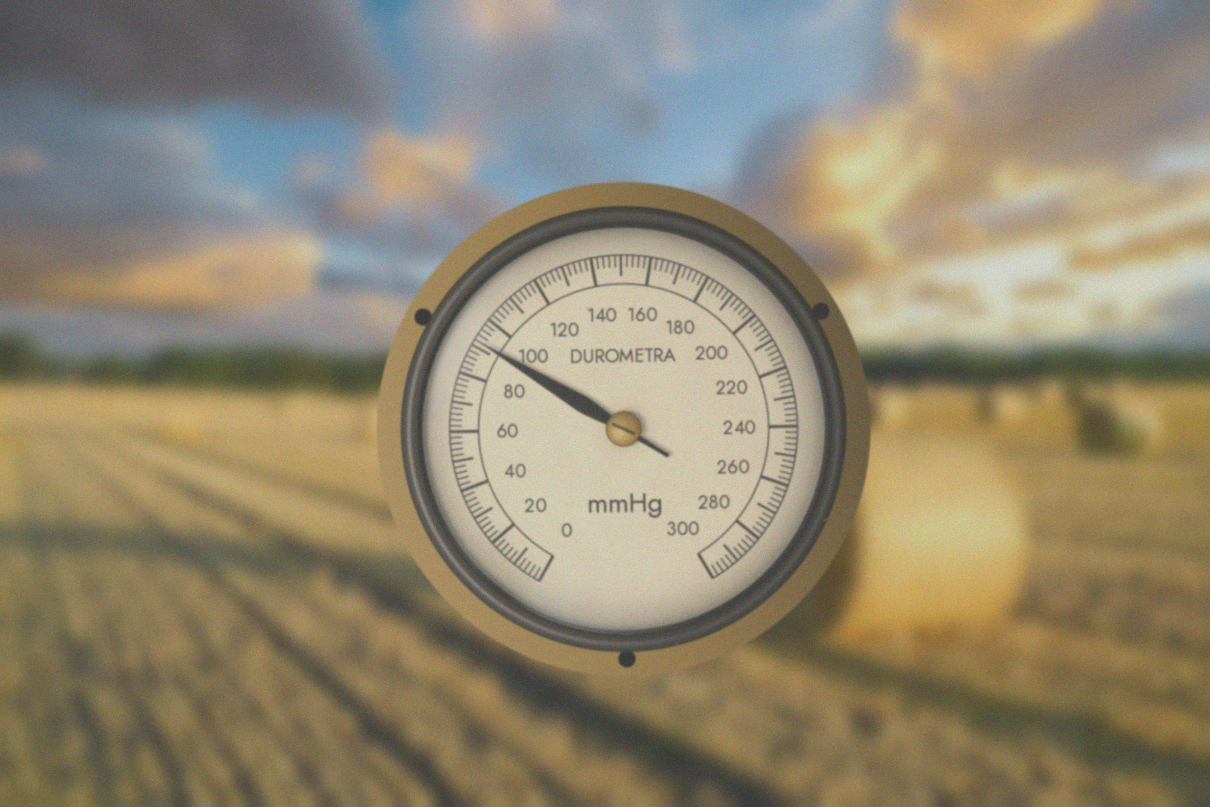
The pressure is 92 (mmHg)
